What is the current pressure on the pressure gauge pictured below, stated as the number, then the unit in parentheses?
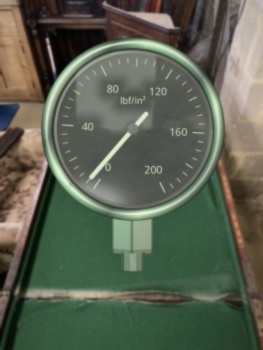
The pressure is 5 (psi)
